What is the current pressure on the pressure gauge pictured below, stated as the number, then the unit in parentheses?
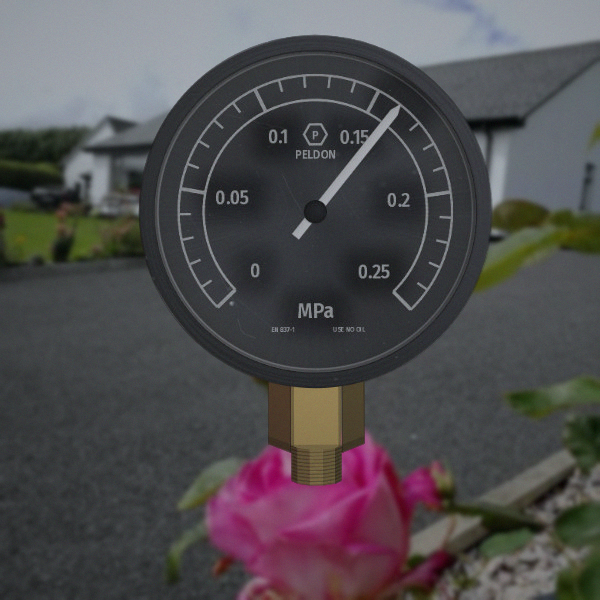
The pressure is 0.16 (MPa)
